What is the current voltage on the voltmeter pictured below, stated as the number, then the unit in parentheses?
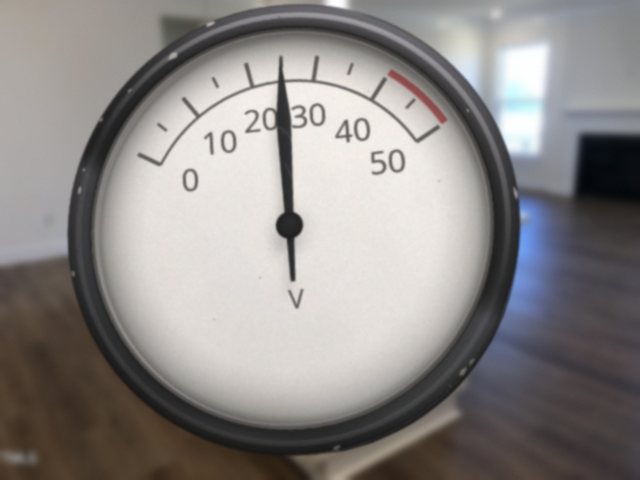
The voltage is 25 (V)
